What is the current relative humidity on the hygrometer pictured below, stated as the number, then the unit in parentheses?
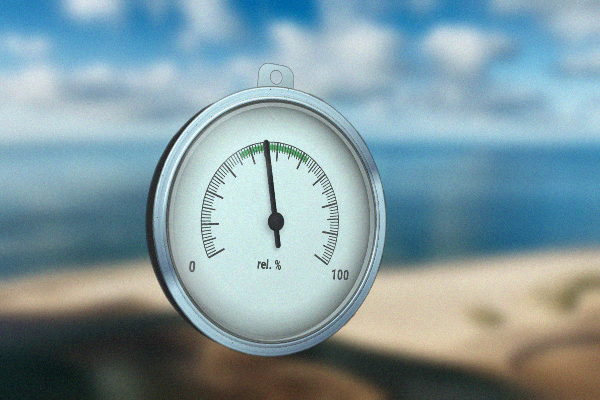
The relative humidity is 45 (%)
